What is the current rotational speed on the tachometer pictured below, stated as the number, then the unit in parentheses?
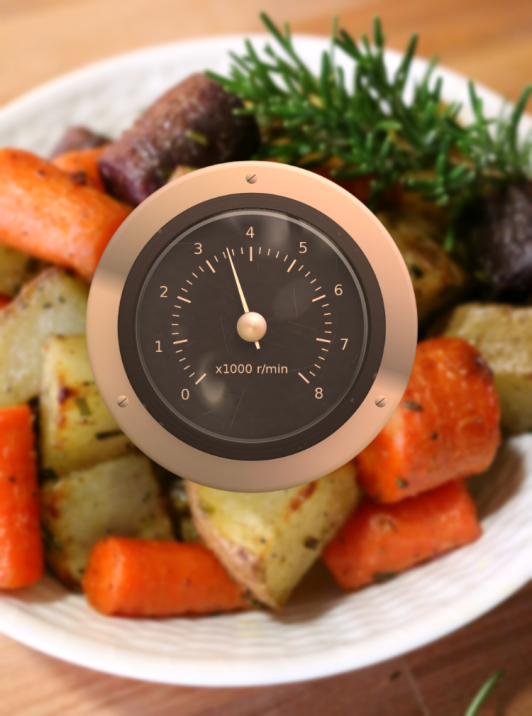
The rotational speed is 3500 (rpm)
